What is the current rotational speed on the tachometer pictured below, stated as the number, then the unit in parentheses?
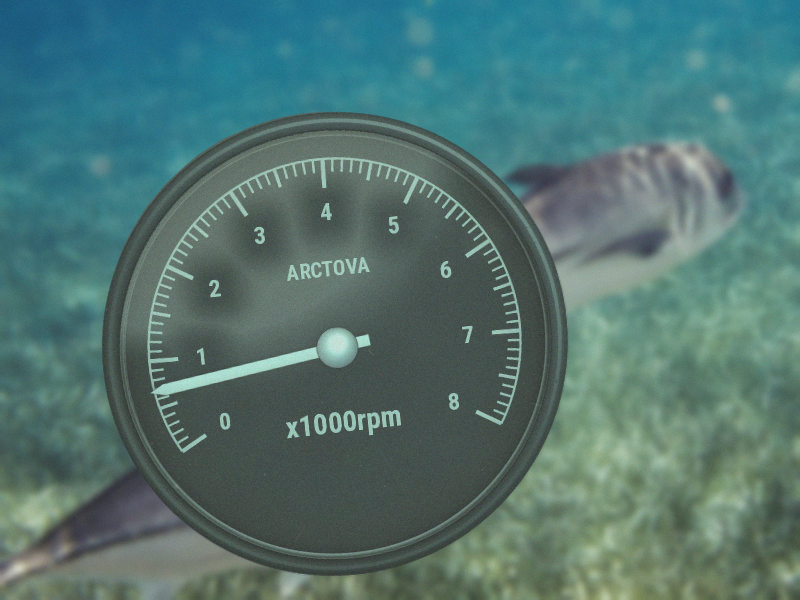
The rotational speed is 700 (rpm)
